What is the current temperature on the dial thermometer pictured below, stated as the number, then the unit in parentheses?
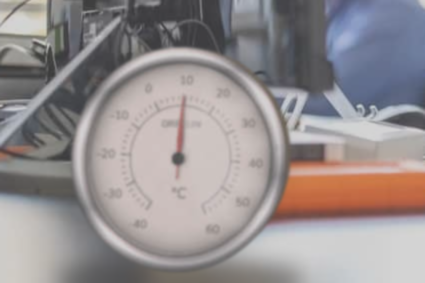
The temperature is 10 (°C)
